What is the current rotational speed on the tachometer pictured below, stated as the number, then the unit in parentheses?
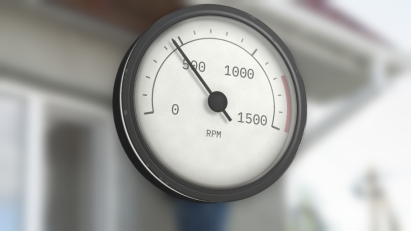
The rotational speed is 450 (rpm)
